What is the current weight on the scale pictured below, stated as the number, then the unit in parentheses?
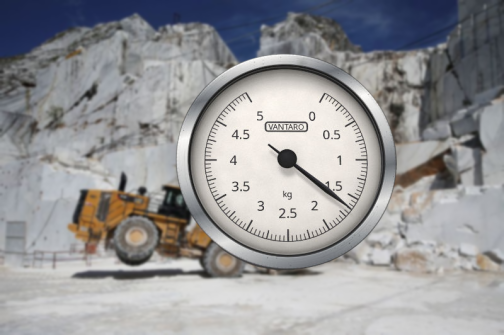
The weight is 1.65 (kg)
